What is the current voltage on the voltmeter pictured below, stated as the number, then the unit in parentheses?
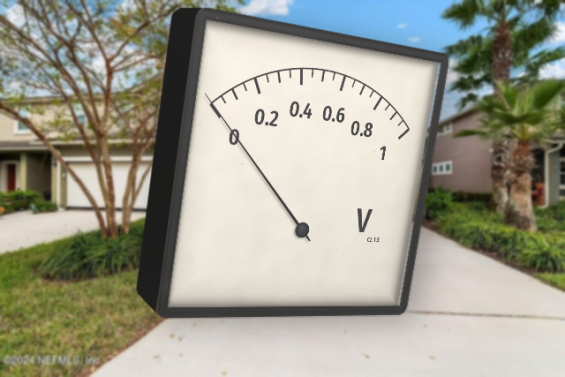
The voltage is 0 (V)
